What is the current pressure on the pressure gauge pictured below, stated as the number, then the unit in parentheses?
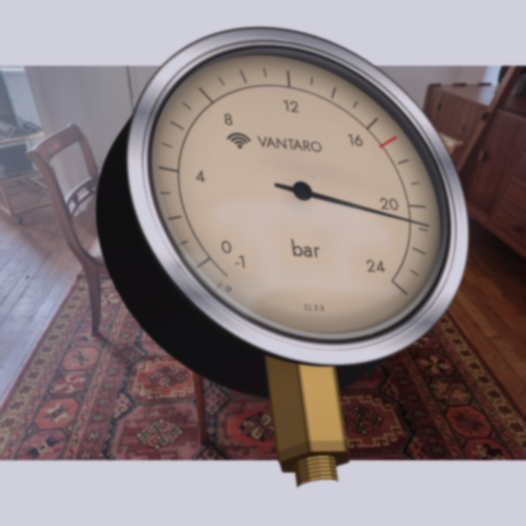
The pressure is 21 (bar)
